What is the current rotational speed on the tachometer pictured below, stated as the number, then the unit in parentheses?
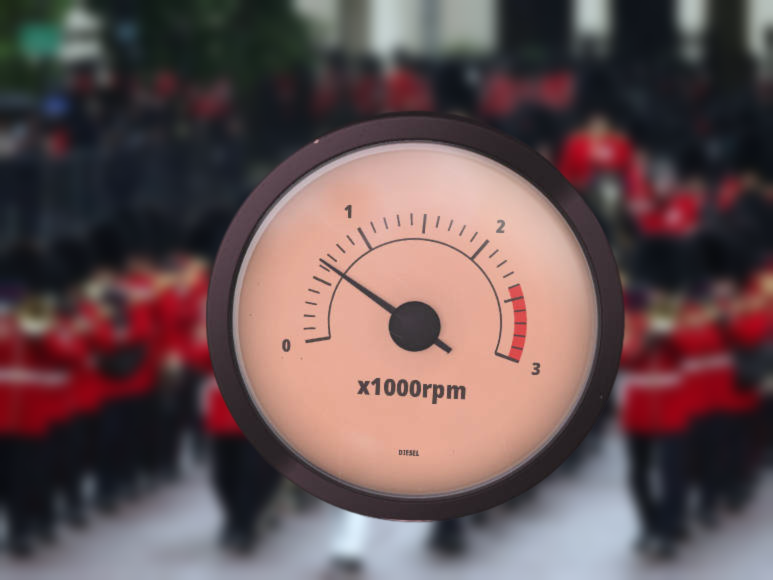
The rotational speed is 650 (rpm)
